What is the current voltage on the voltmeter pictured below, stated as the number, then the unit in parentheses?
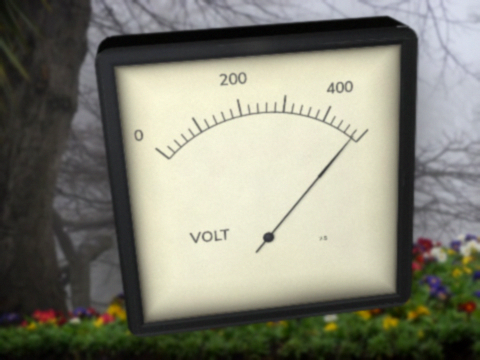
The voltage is 480 (V)
